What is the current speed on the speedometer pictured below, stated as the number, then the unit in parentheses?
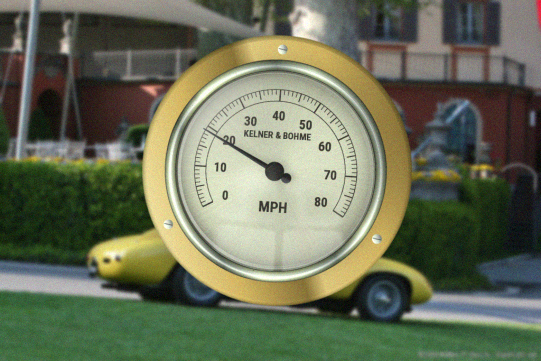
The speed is 19 (mph)
